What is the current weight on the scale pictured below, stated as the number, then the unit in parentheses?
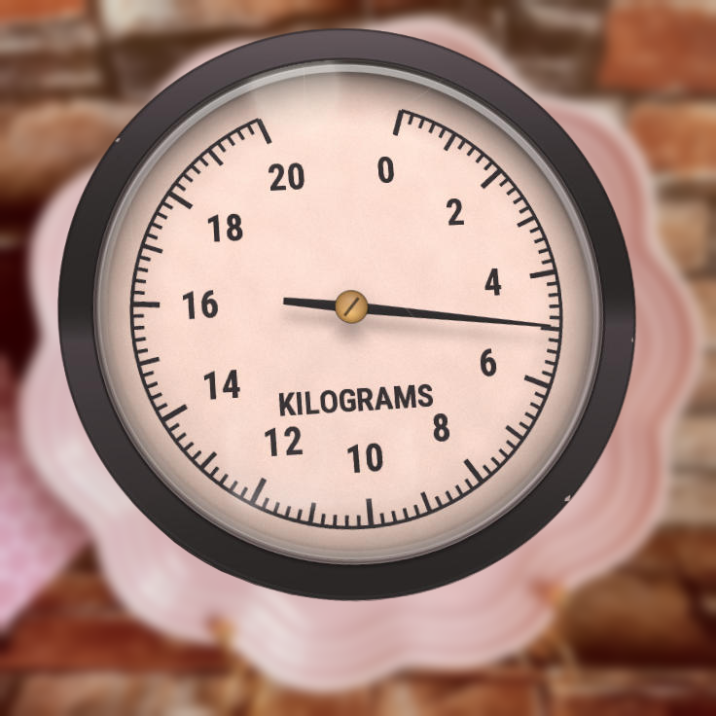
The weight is 5 (kg)
